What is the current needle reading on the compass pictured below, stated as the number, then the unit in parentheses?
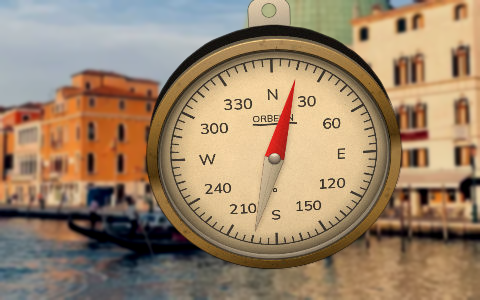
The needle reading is 15 (°)
